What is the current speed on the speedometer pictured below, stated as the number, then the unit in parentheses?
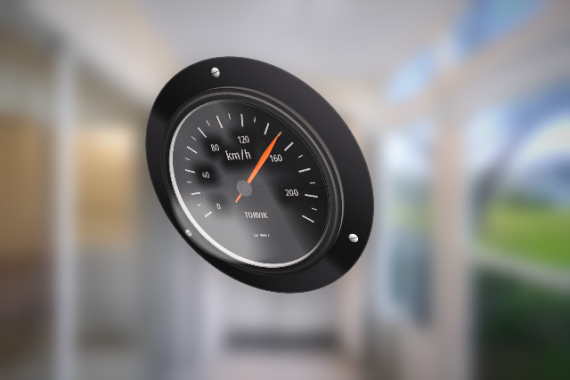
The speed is 150 (km/h)
